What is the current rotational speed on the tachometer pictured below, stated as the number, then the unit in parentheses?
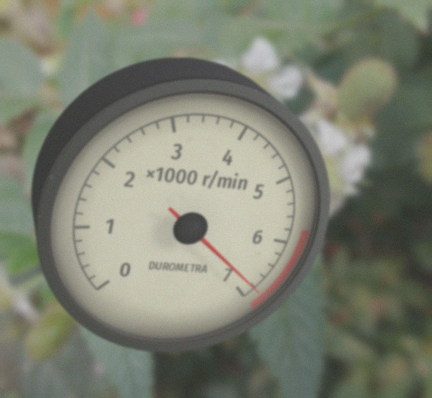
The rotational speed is 6800 (rpm)
